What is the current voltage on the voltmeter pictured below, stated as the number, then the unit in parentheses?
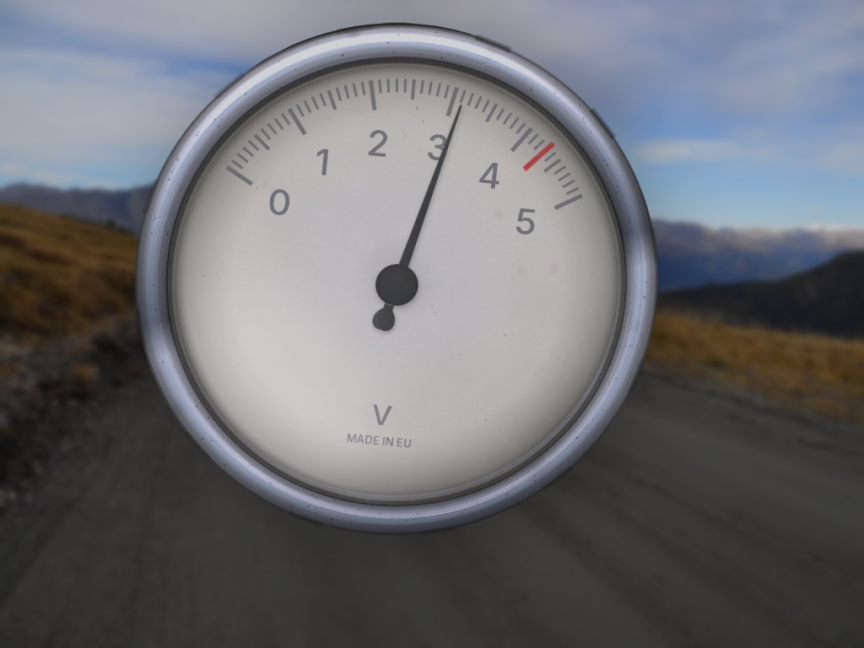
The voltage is 3.1 (V)
